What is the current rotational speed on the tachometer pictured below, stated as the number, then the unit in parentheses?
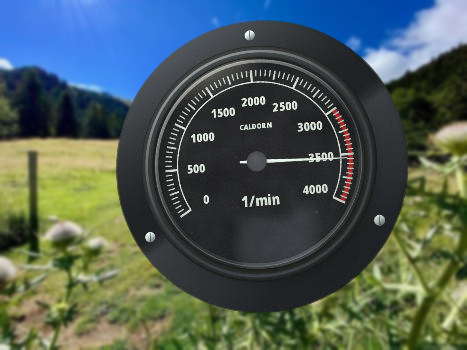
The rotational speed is 3550 (rpm)
